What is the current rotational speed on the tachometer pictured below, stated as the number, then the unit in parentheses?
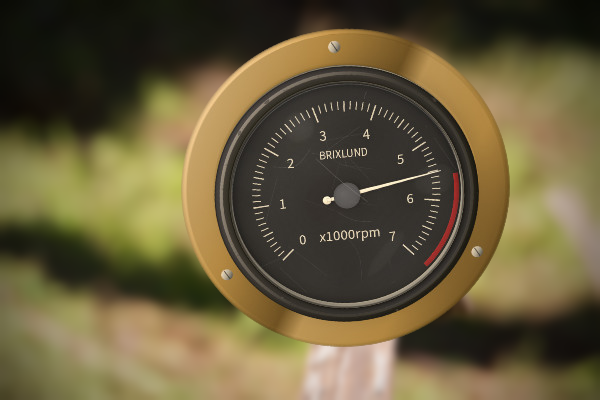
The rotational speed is 5500 (rpm)
